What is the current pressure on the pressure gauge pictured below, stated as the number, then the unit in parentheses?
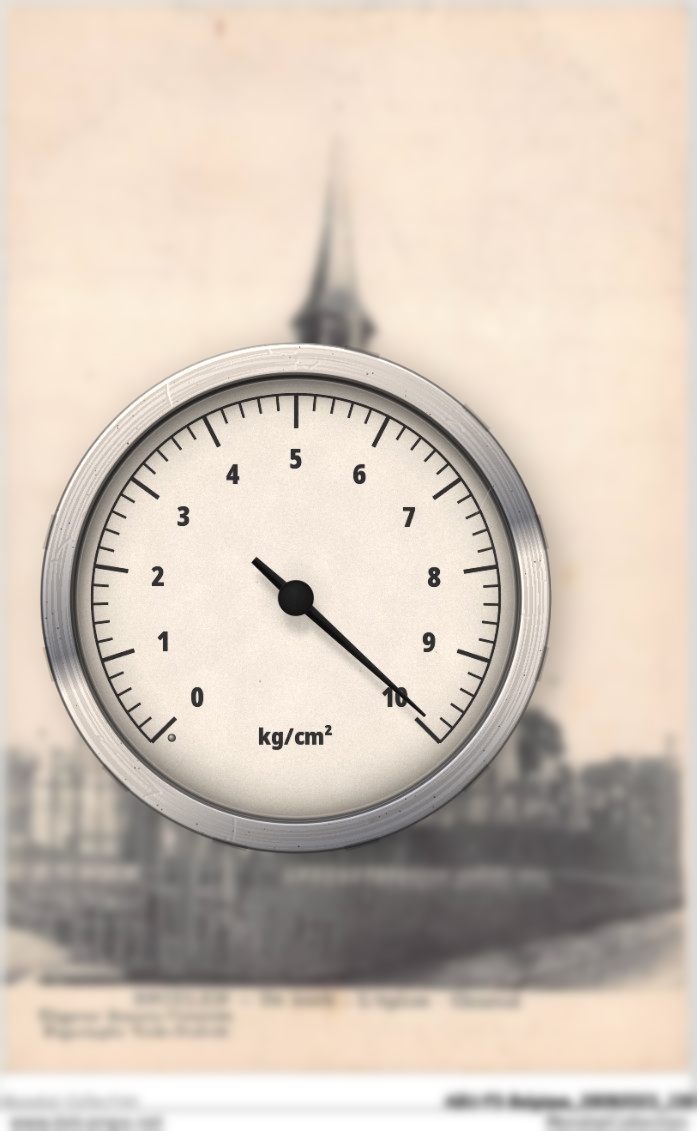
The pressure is 9.9 (kg/cm²)
